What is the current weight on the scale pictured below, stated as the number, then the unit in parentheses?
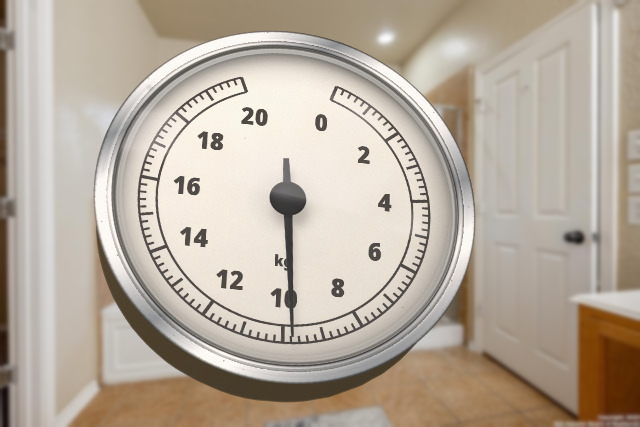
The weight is 9.8 (kg)
